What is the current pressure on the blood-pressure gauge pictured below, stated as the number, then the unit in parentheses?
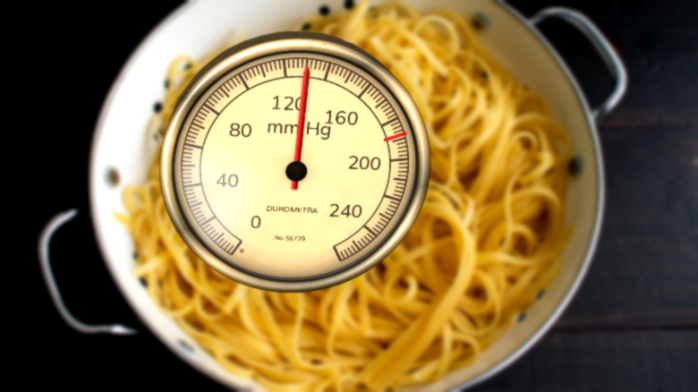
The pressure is 130 (mmHg)
